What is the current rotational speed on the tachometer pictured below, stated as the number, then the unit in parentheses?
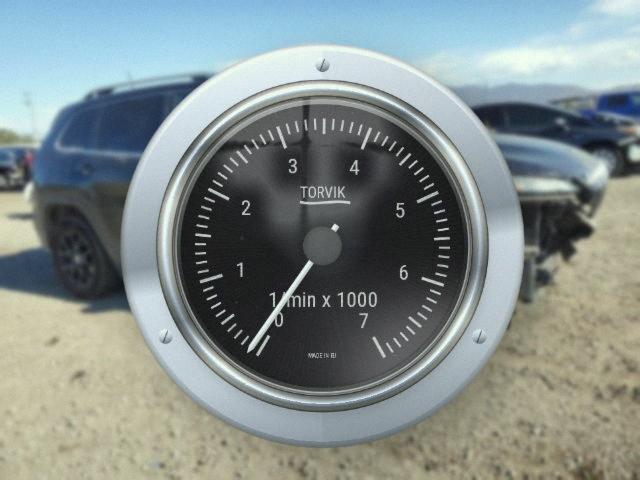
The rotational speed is 100 (rpm)
